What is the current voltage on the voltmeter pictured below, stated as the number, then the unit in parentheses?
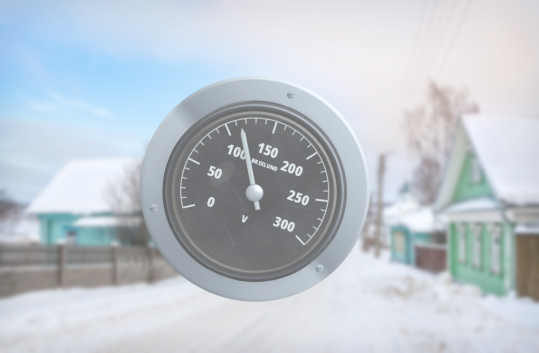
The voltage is 115 (V)
